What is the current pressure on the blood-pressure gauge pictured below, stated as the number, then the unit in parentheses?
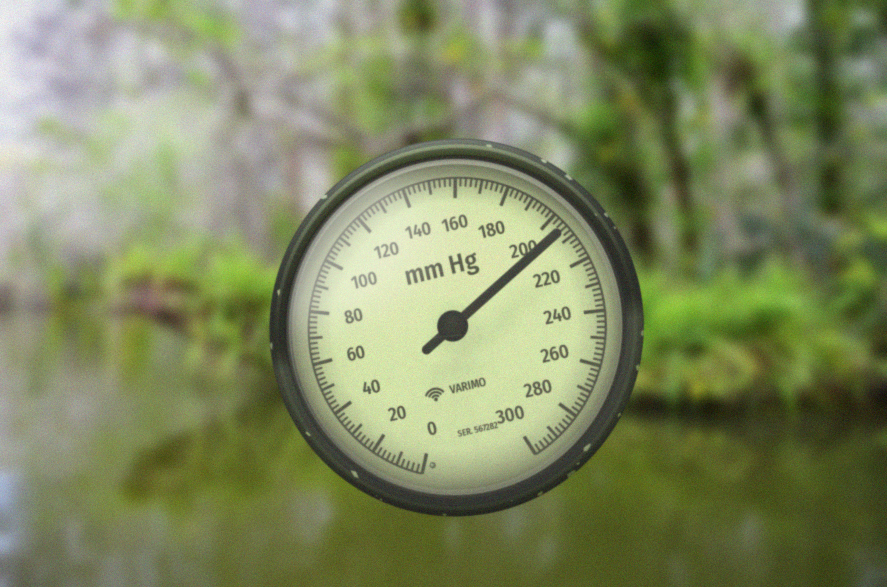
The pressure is 206 (mmHg)
